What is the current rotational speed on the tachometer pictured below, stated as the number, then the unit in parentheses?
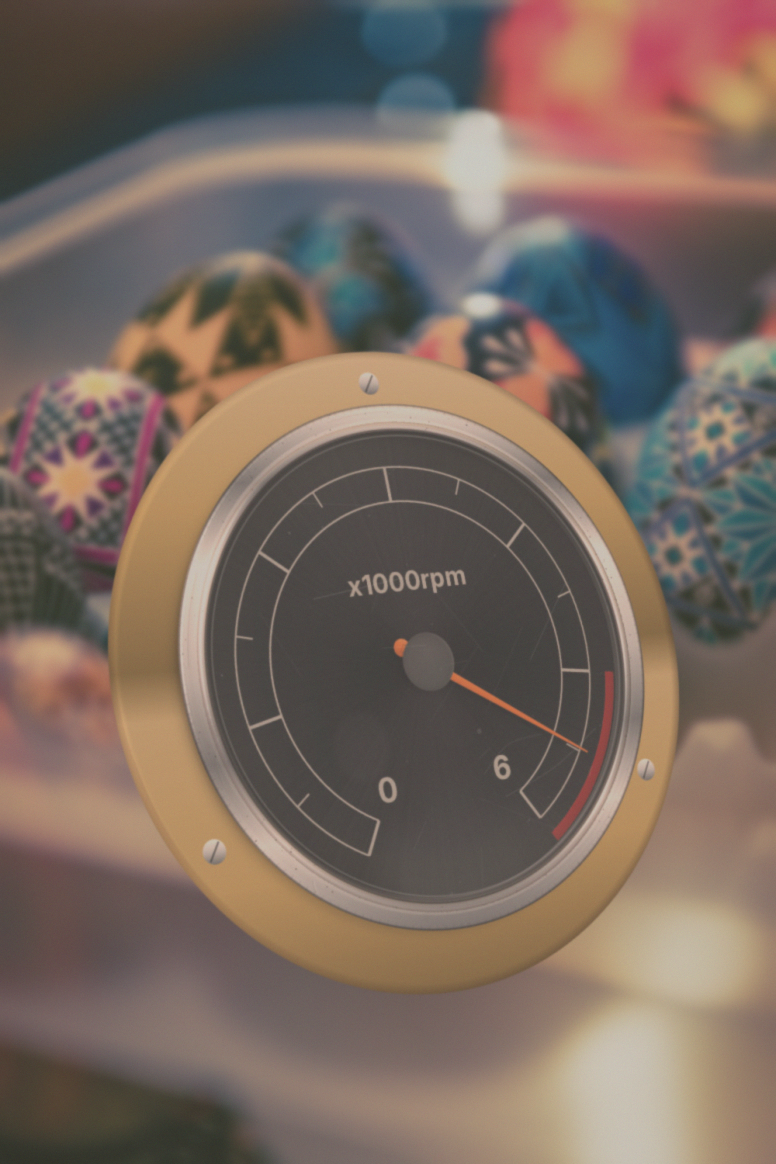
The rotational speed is 5500 (rpm)
